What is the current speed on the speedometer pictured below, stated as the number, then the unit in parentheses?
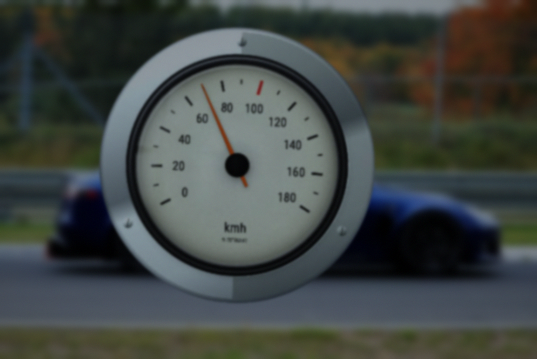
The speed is 70 (km/h)
